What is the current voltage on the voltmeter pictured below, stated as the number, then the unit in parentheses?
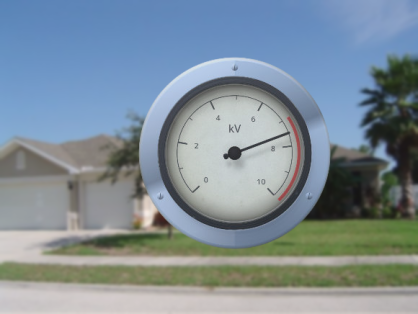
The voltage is 7.5 (kV)
